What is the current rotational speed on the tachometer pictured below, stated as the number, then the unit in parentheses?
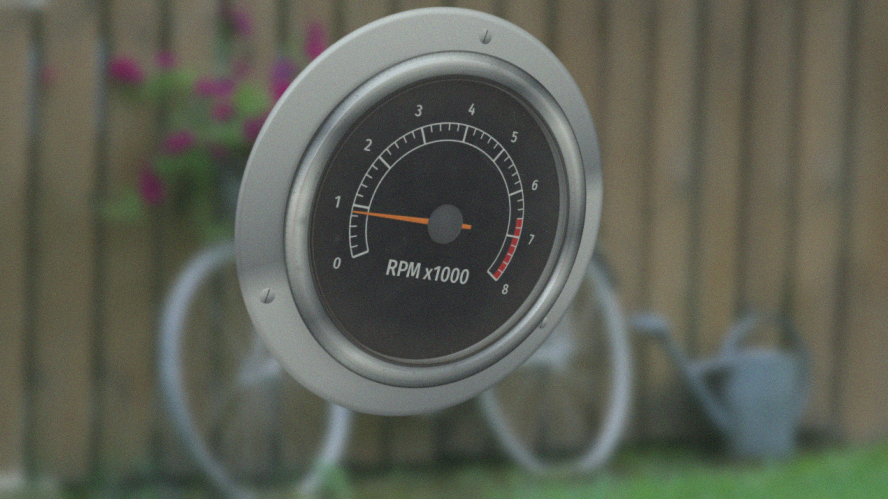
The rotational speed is 900 (rpm)
